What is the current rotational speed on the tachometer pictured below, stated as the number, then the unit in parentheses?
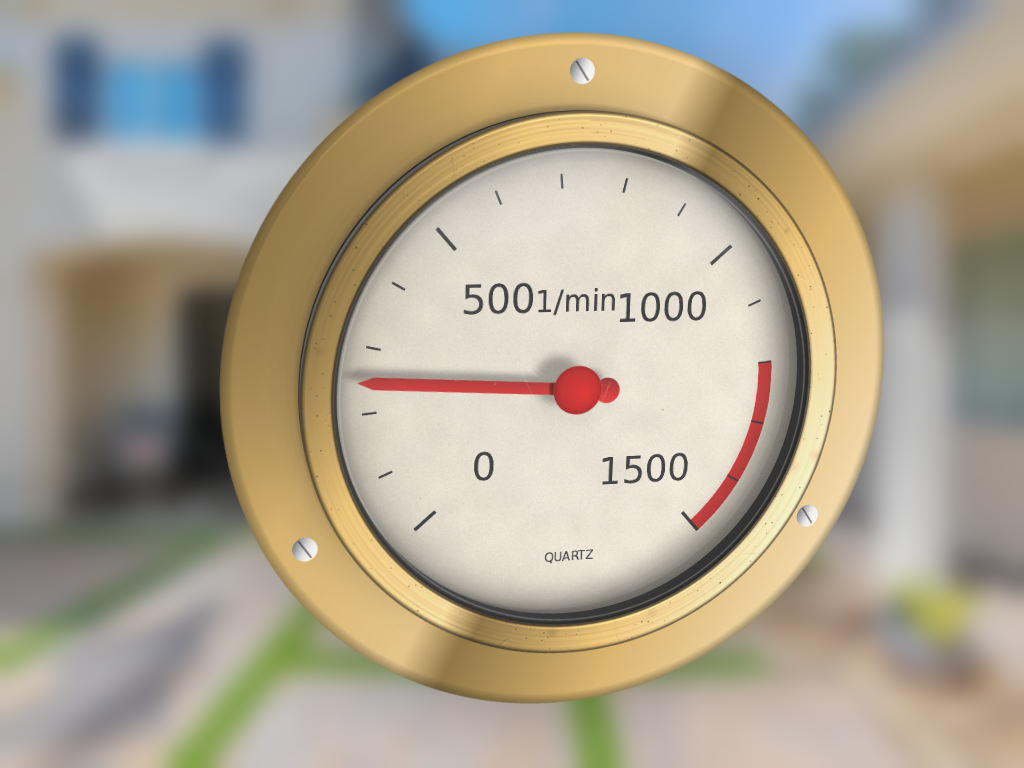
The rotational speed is 250 (rpm)
